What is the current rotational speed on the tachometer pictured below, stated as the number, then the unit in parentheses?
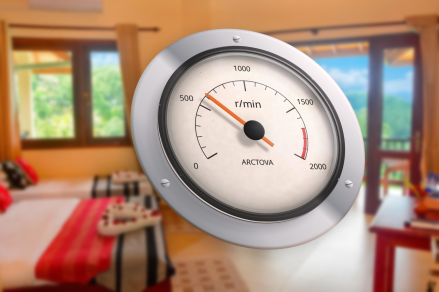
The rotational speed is 600 (rpm)
